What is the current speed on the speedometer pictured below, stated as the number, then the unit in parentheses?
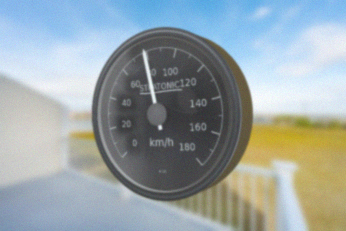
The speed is 80 (km/h)
